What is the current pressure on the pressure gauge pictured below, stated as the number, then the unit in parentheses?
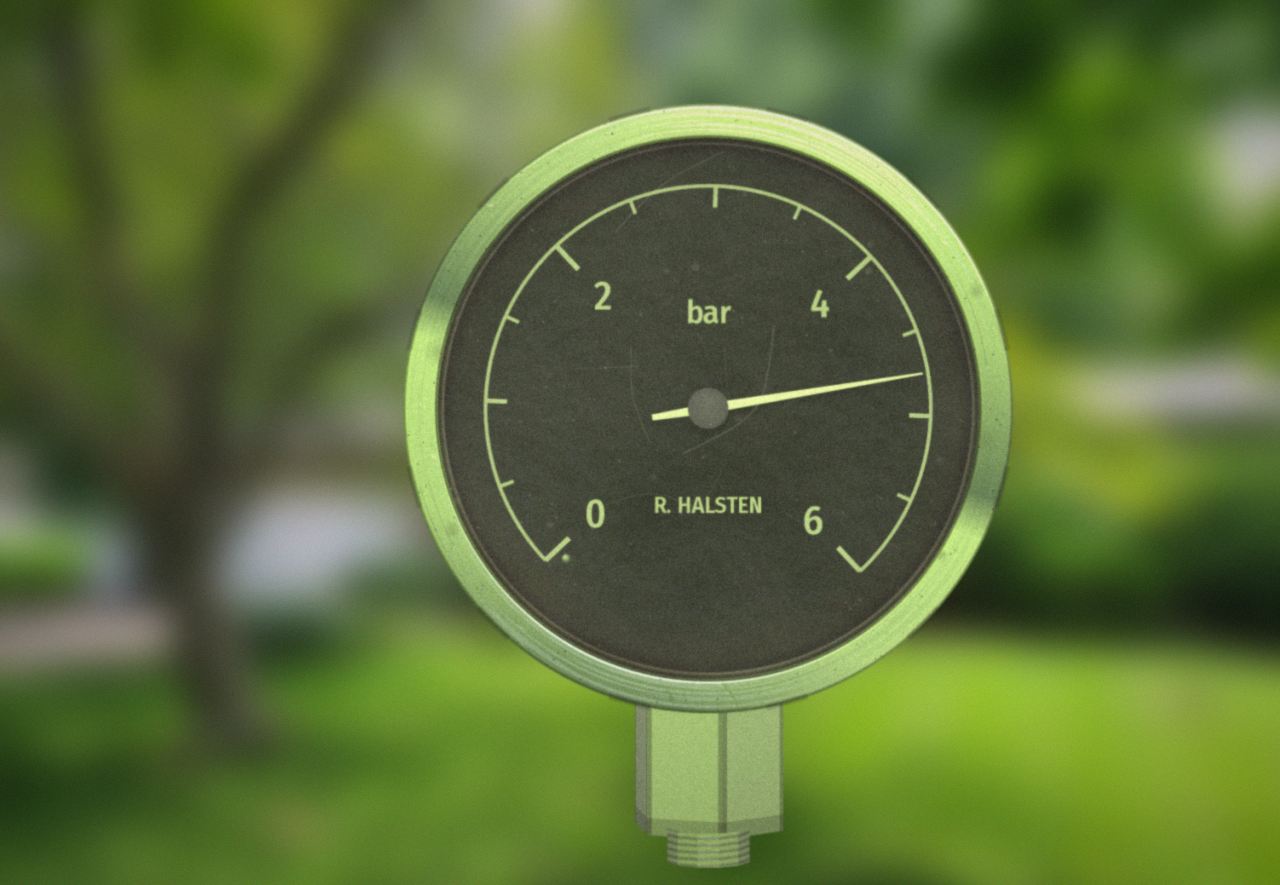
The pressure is 4.75 (bar)
